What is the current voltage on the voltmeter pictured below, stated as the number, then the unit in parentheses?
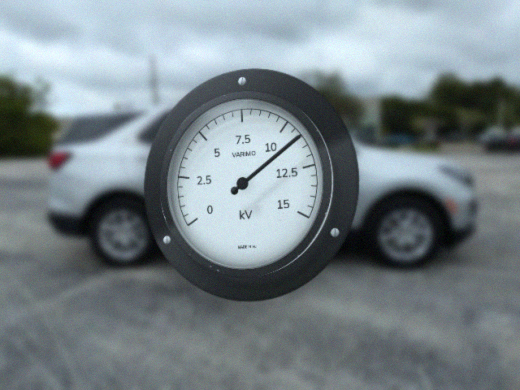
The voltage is 11 (kV)
